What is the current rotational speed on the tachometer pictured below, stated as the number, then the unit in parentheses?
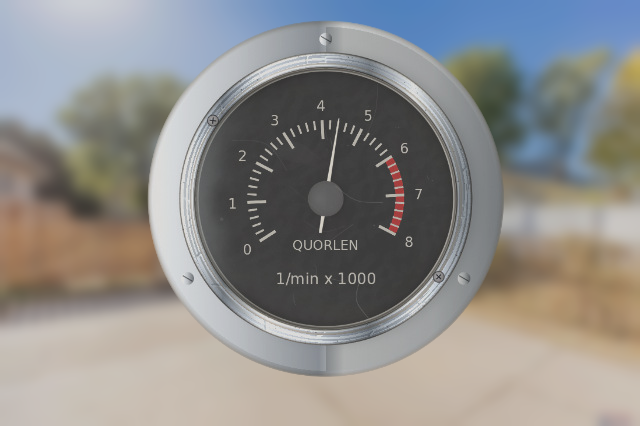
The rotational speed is 4400 (rpm)
